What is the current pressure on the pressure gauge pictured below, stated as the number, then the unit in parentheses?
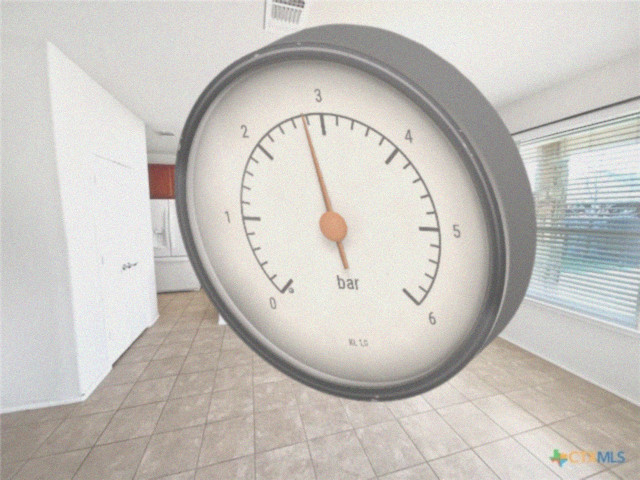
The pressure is 2.8 (bar)
